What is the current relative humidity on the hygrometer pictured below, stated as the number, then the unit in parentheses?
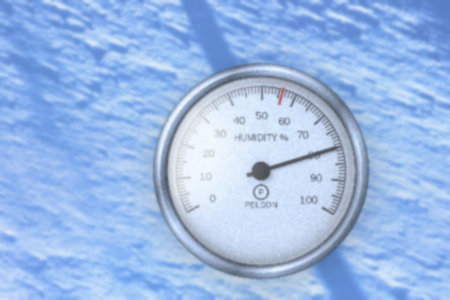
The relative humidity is 80 (%)
